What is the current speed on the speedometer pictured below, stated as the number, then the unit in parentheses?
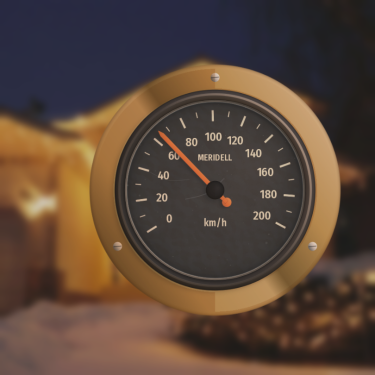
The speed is 65 (km/h)
